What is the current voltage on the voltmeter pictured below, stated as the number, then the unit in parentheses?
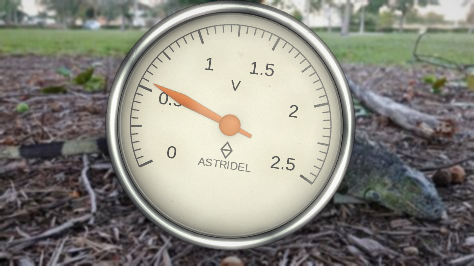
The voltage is 0.55 (V)
